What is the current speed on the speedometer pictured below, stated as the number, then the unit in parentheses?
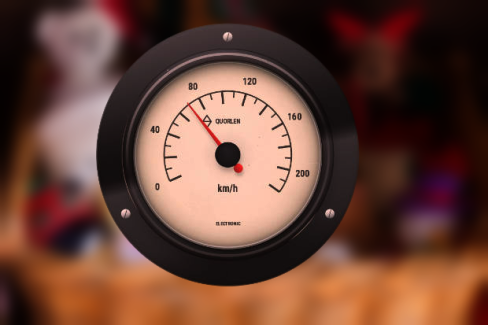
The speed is 70 (km/h)
